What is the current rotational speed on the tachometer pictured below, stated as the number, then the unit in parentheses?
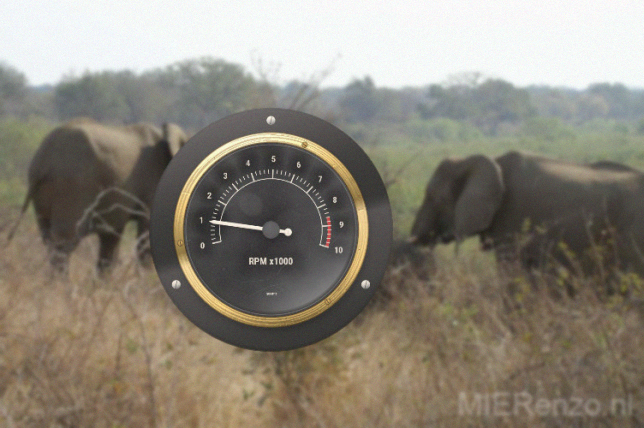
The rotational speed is 1000 (rpm)
